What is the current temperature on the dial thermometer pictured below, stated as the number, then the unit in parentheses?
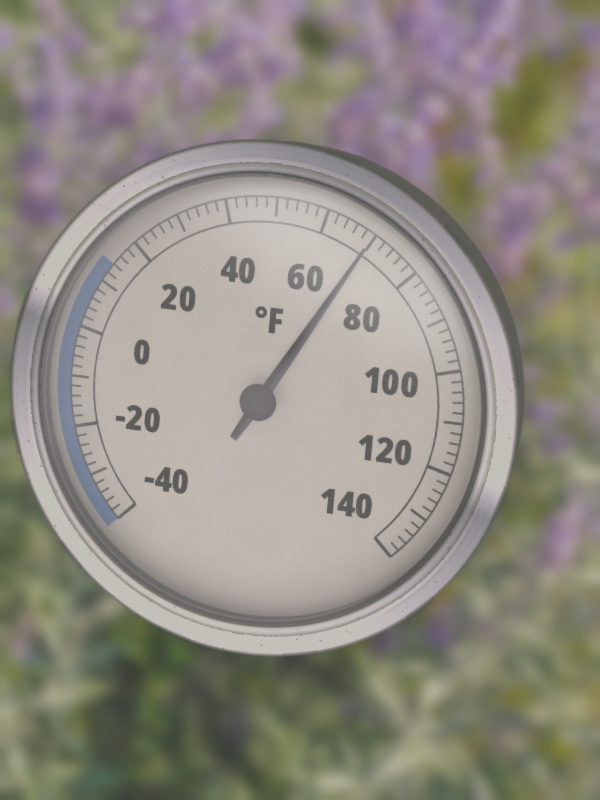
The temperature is 70 (°F)
